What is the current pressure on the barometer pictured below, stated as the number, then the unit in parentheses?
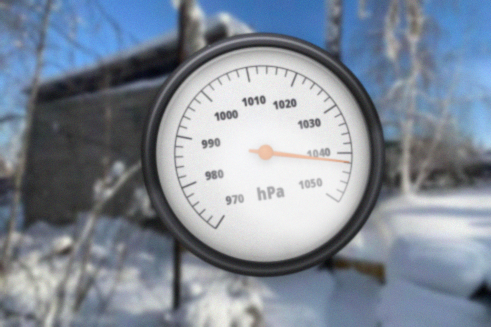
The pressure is 1042 (hPa)
